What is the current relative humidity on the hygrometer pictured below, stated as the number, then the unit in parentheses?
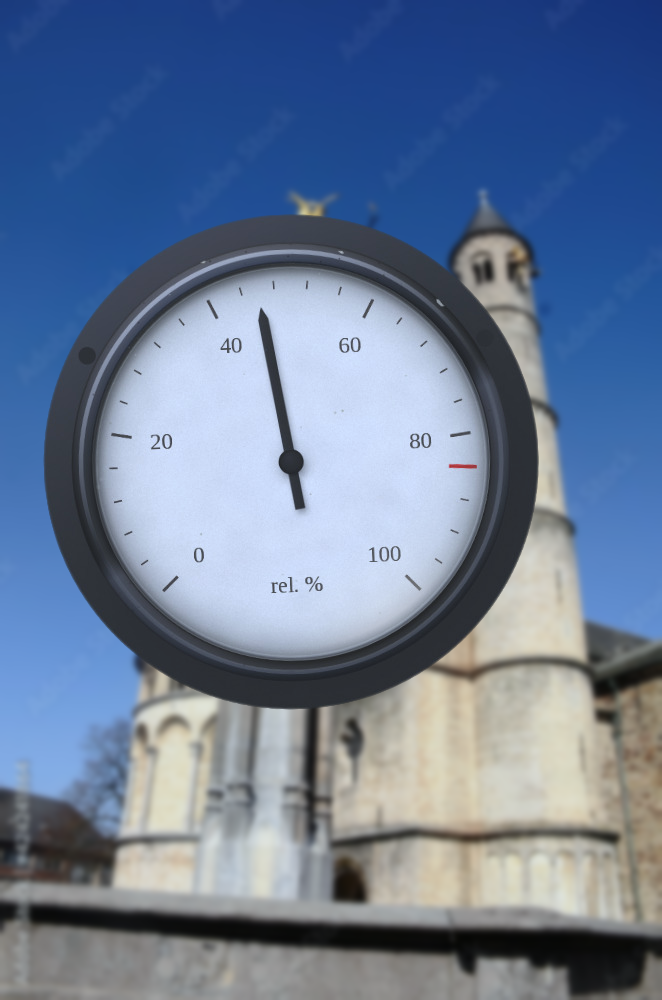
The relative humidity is 46 (%)
